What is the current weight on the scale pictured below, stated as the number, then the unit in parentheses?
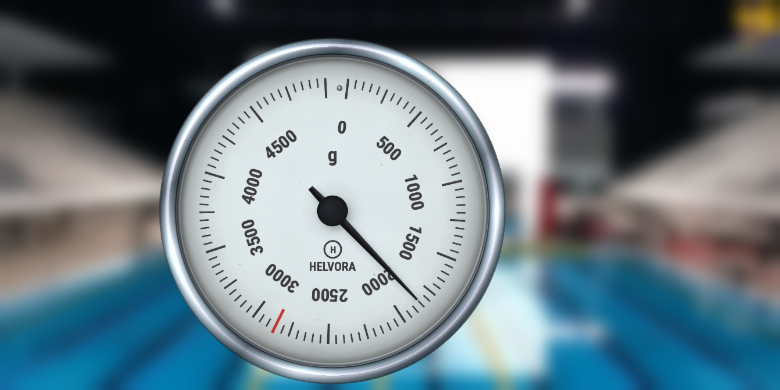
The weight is 1850 (g)
